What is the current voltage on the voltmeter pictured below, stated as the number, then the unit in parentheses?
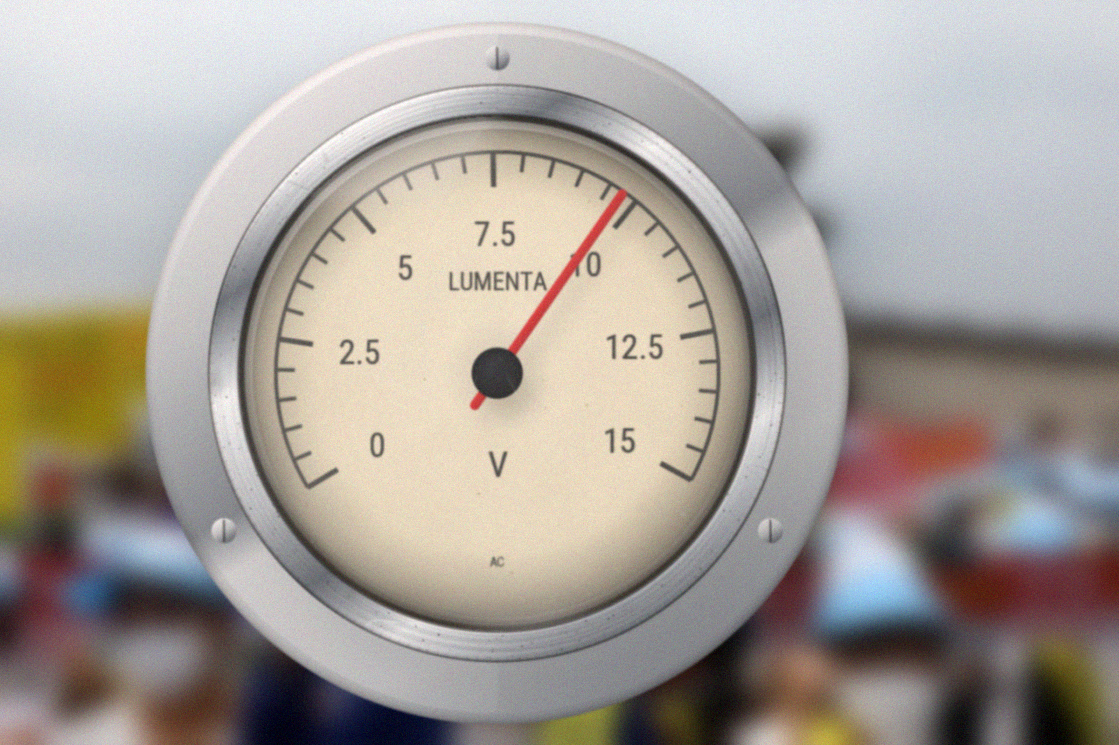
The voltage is 9.75 (V)
